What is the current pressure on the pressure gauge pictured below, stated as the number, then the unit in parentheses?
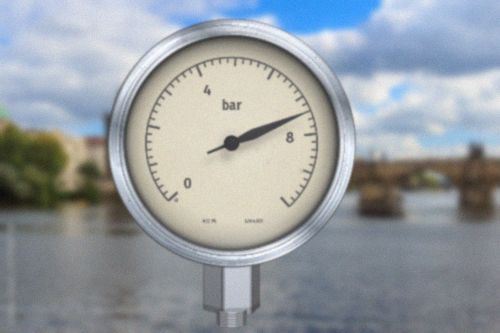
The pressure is 7.4 (bar)
